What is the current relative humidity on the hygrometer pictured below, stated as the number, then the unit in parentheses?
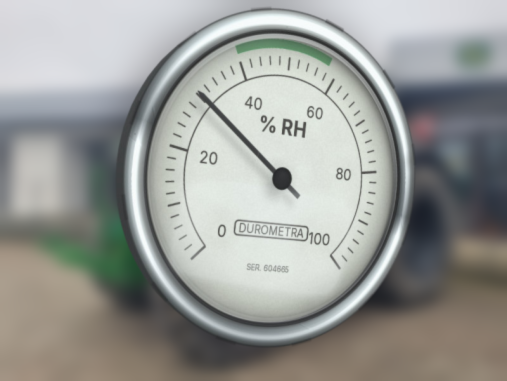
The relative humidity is 30 (%)
